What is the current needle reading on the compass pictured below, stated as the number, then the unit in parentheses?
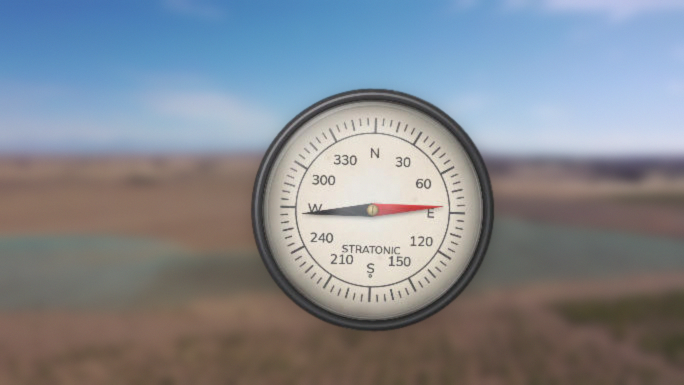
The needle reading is 85 (°)
